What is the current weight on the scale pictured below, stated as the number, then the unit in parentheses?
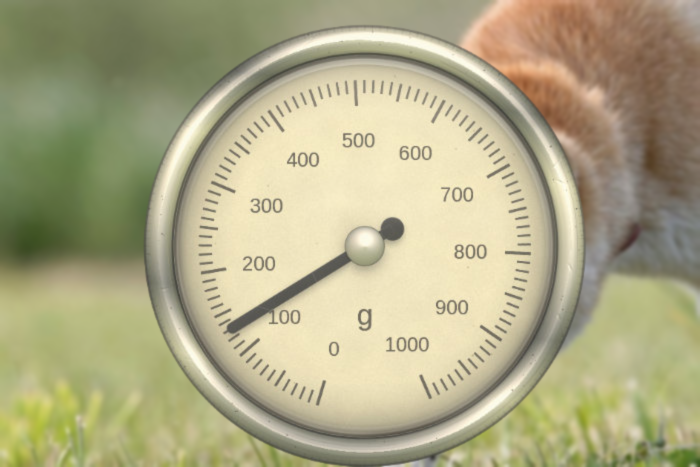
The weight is 130 (g)
